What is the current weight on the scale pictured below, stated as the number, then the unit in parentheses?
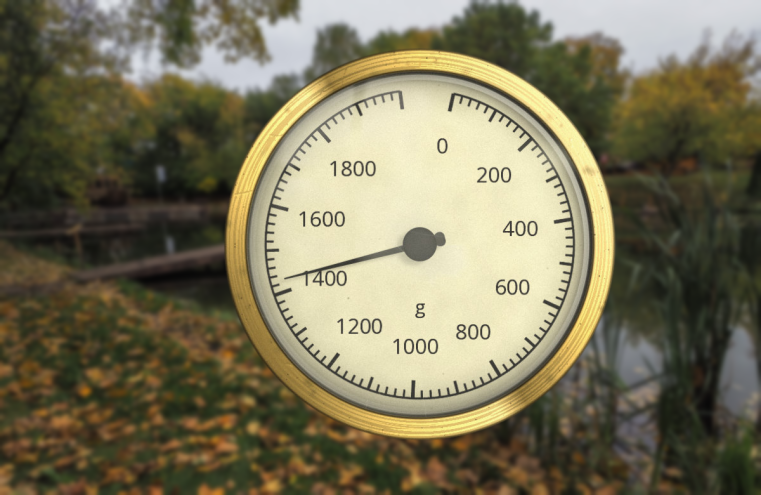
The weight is 1430 (g)
